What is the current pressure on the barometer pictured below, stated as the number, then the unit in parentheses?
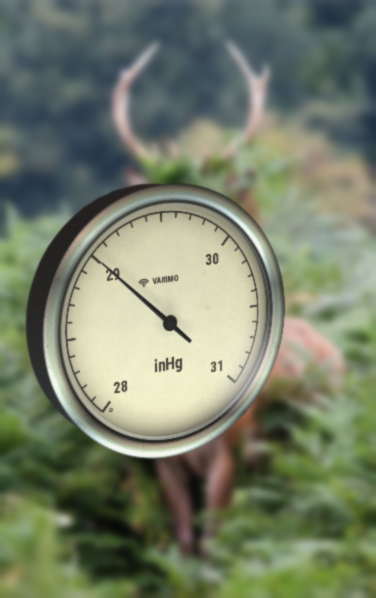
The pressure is 29 (inHg)
